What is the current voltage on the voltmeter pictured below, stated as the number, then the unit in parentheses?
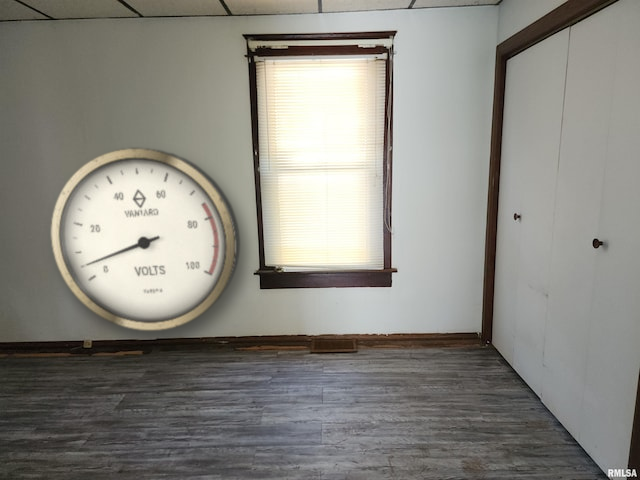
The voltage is 5 (V)
